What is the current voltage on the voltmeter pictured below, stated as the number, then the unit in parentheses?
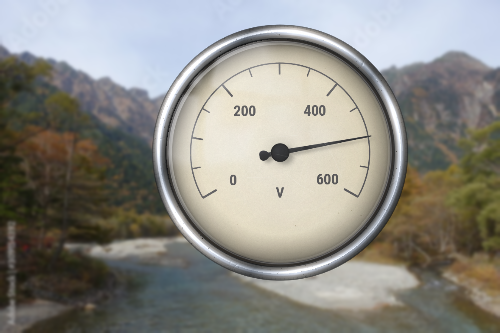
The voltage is 500 (V)
